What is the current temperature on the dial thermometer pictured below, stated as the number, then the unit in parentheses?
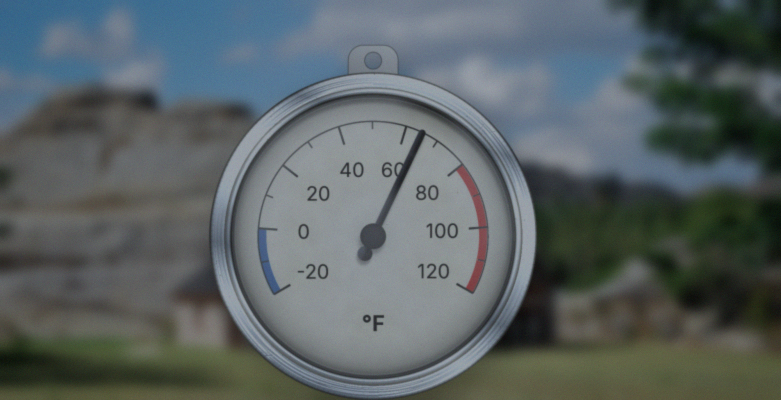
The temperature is 65 (°F)
